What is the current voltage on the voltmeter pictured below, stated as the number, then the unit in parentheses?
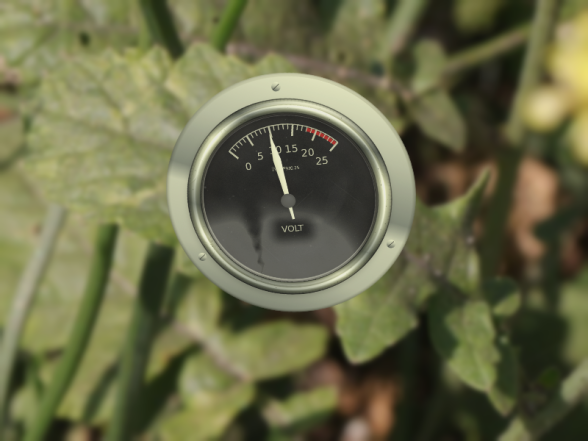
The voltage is 10 (V)
